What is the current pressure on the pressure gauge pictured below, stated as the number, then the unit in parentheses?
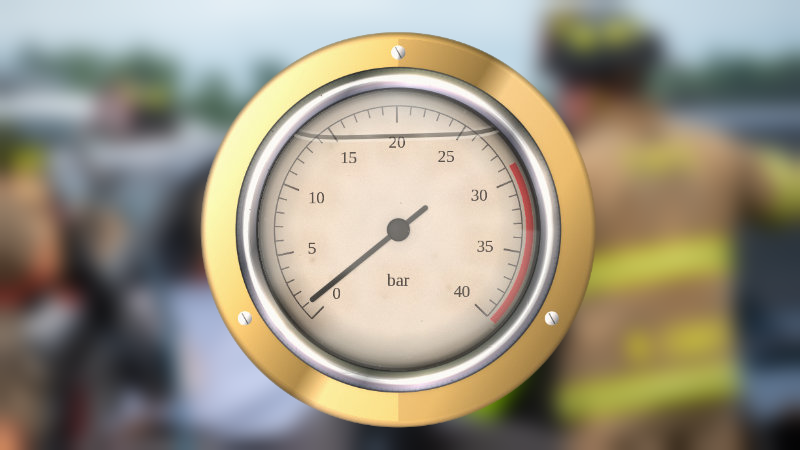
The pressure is 1 (bar)
